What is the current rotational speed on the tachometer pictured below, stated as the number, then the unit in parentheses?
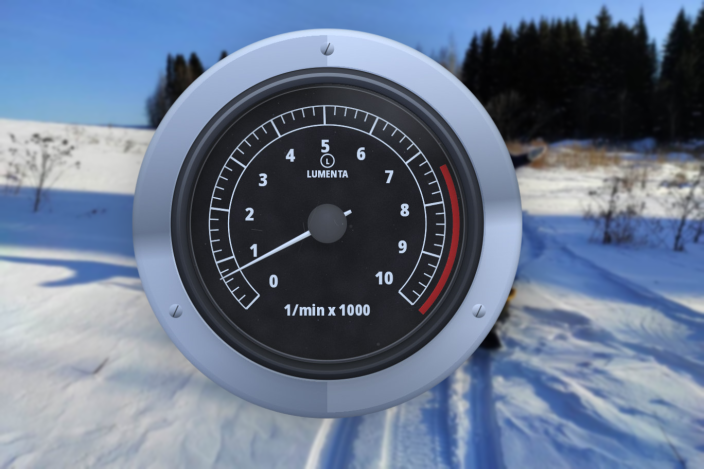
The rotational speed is 700 (rpm)
